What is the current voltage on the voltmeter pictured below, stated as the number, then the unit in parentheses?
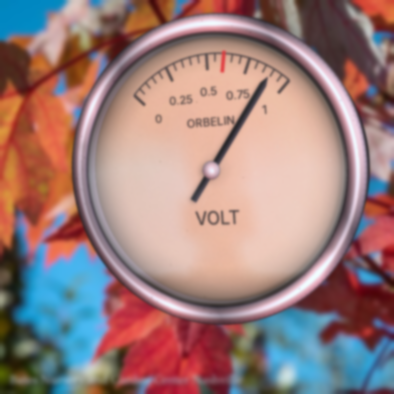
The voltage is 0.9 (V)
